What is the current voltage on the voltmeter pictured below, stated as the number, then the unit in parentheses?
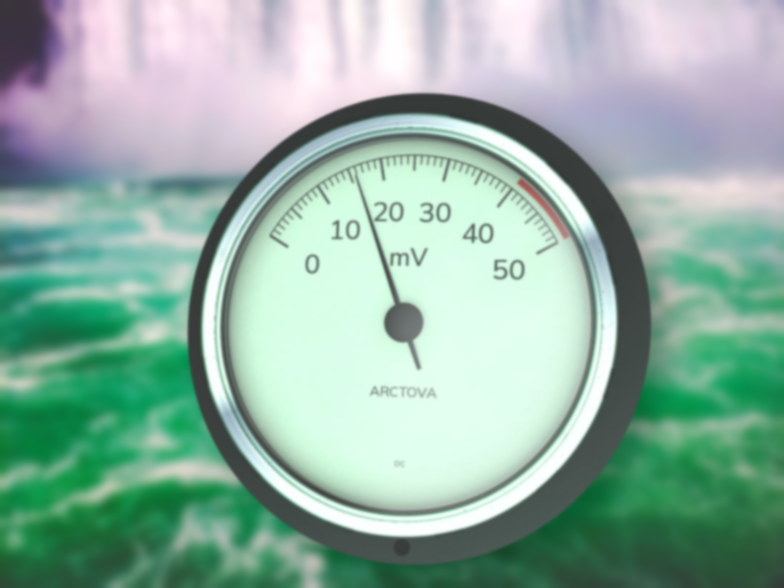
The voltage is 16 (mV)
